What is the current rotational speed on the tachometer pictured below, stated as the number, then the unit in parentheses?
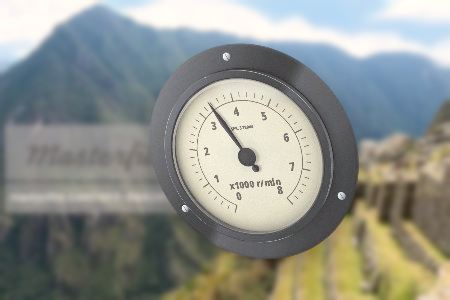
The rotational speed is 3400 (rpm)
